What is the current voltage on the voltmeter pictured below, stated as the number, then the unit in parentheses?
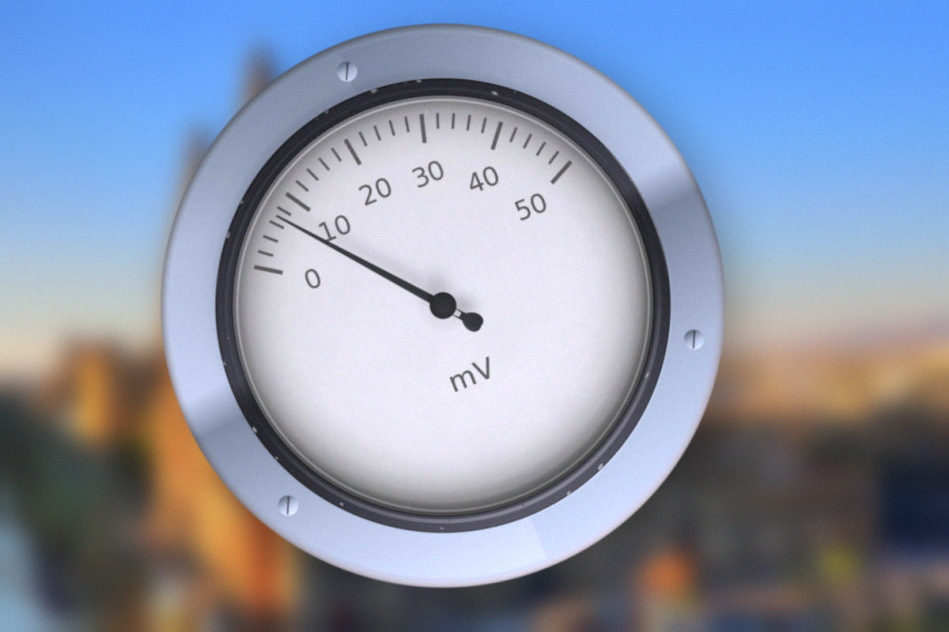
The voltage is 7 (mV)
